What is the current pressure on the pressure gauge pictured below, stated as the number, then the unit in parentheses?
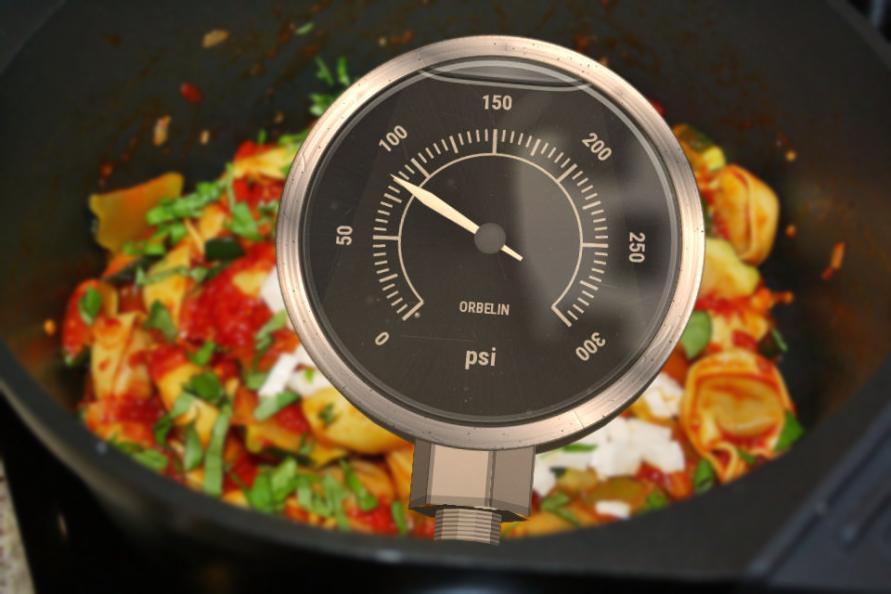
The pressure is 85 (psi)
